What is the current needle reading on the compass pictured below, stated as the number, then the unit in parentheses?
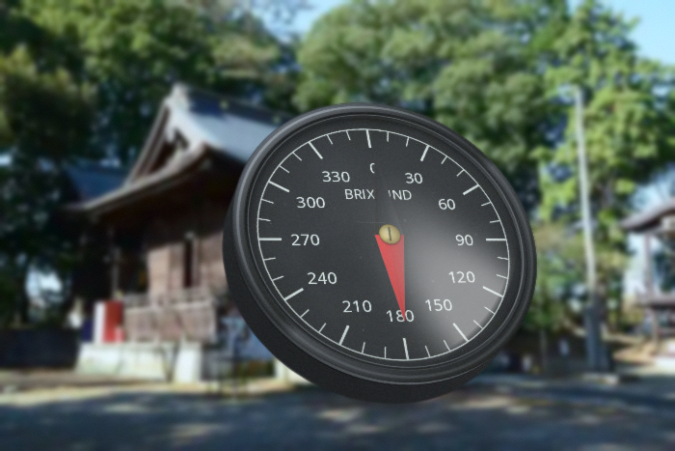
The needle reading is 180 (°)
